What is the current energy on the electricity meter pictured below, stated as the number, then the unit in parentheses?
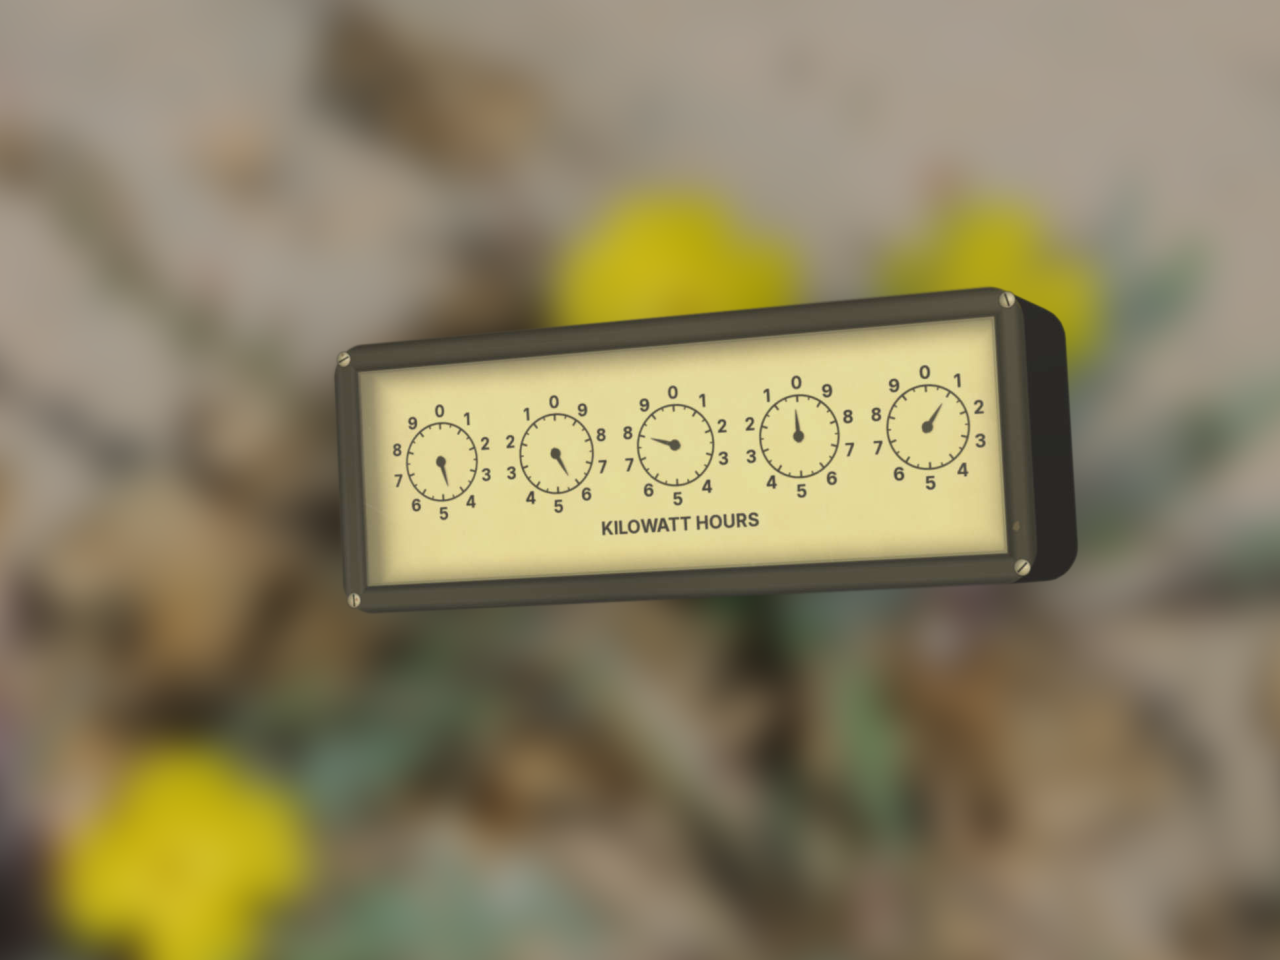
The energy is 45801 (kWh)
